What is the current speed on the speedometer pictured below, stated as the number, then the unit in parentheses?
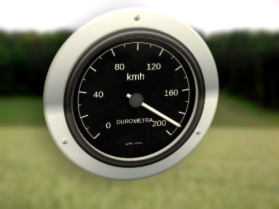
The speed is 190 (km/h)
